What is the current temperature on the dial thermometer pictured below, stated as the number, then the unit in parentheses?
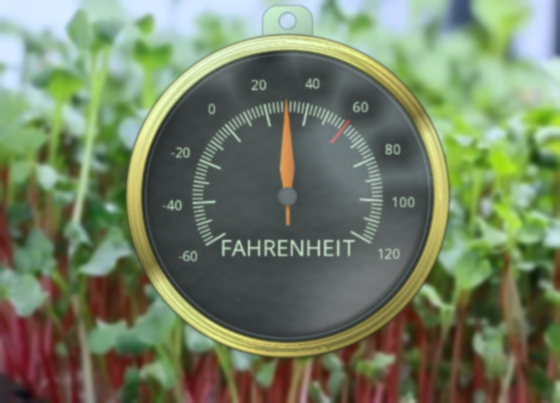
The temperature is 30 (°F)
